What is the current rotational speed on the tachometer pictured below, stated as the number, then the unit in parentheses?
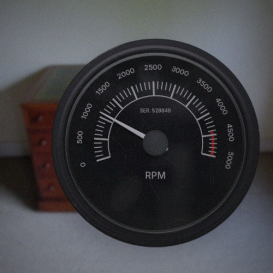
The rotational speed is 1100 (rpm)
